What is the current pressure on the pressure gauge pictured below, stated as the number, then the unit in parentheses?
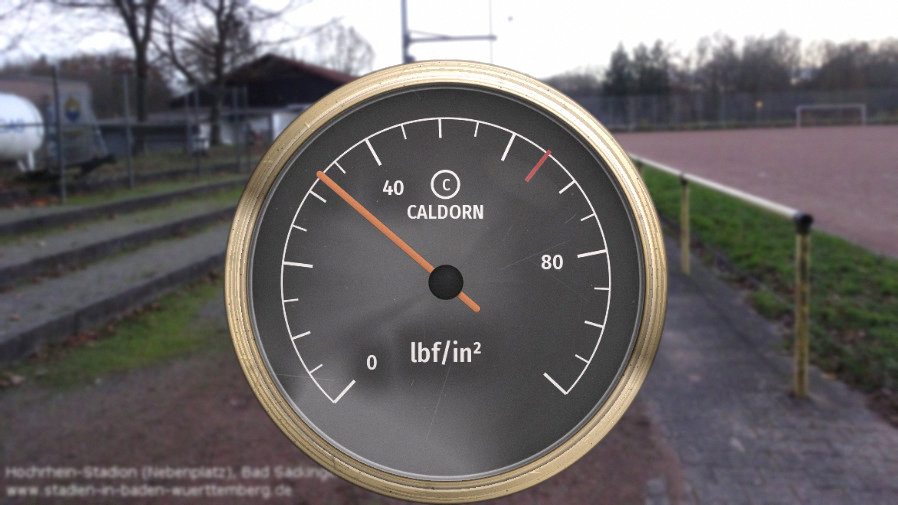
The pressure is 32.5 (psi)
